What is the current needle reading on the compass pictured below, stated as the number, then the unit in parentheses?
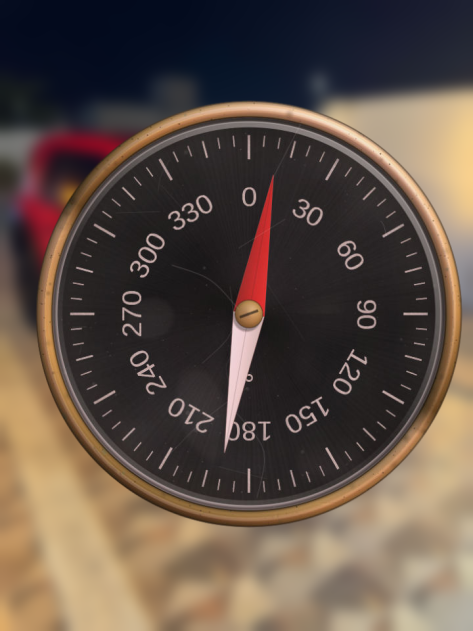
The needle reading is 10 (°)
